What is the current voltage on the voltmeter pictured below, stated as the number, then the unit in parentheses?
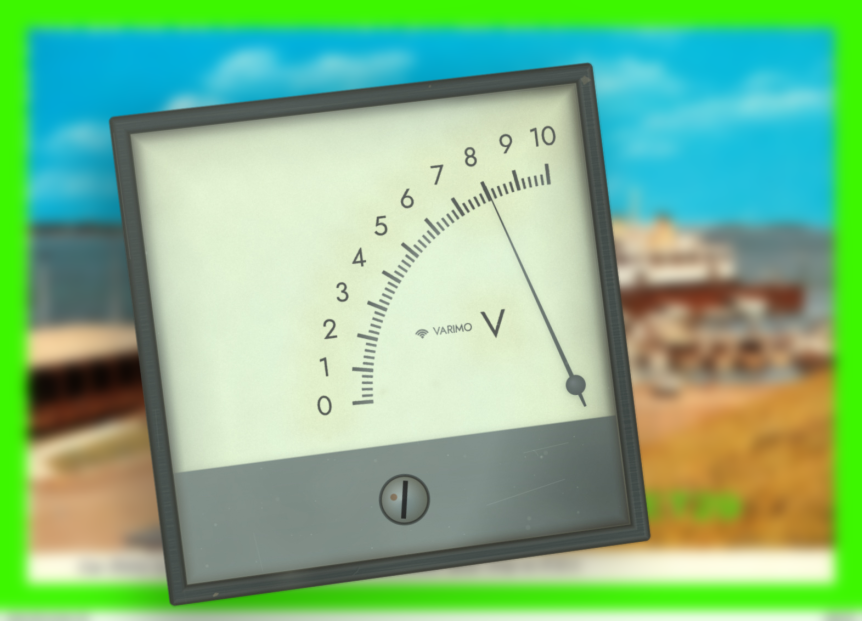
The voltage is 8 (V)
